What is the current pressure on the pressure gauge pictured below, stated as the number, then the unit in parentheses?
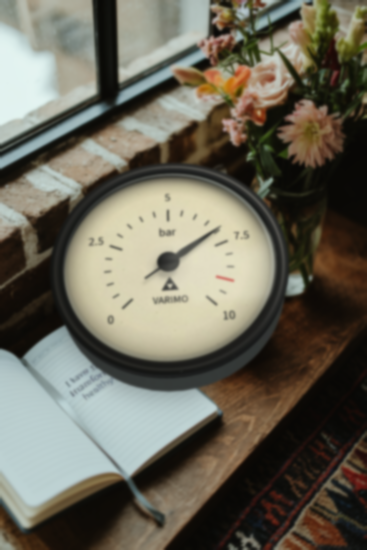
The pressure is 7 (bar)
